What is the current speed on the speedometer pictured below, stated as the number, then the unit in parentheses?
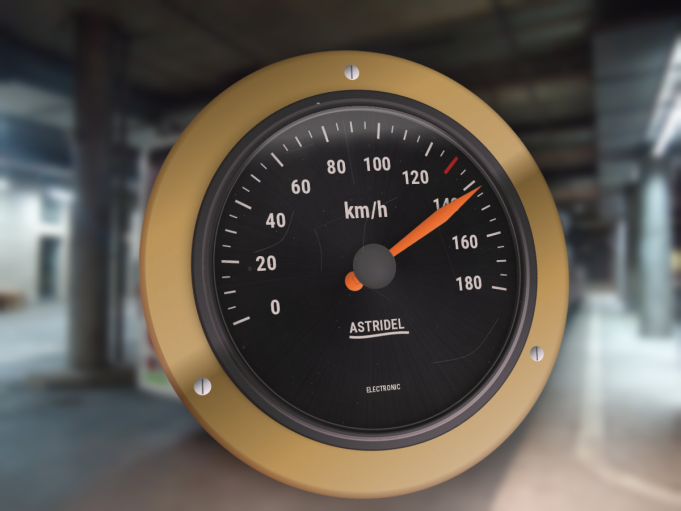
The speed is 142.5 (km/h)
